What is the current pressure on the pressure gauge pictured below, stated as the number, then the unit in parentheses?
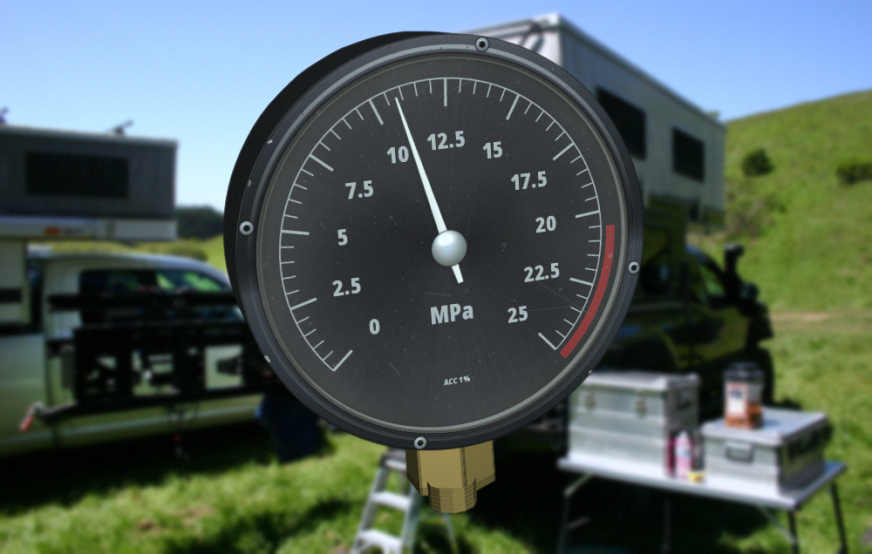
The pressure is 10.75 (MPa)
